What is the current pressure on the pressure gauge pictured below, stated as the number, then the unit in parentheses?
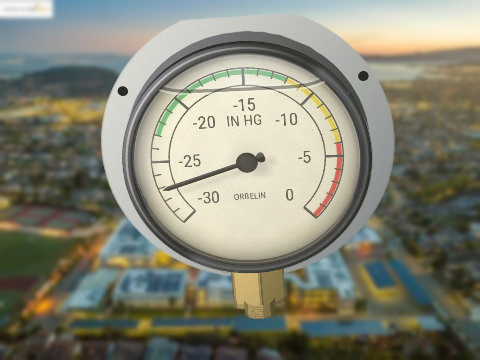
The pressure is -27 (inHg)
